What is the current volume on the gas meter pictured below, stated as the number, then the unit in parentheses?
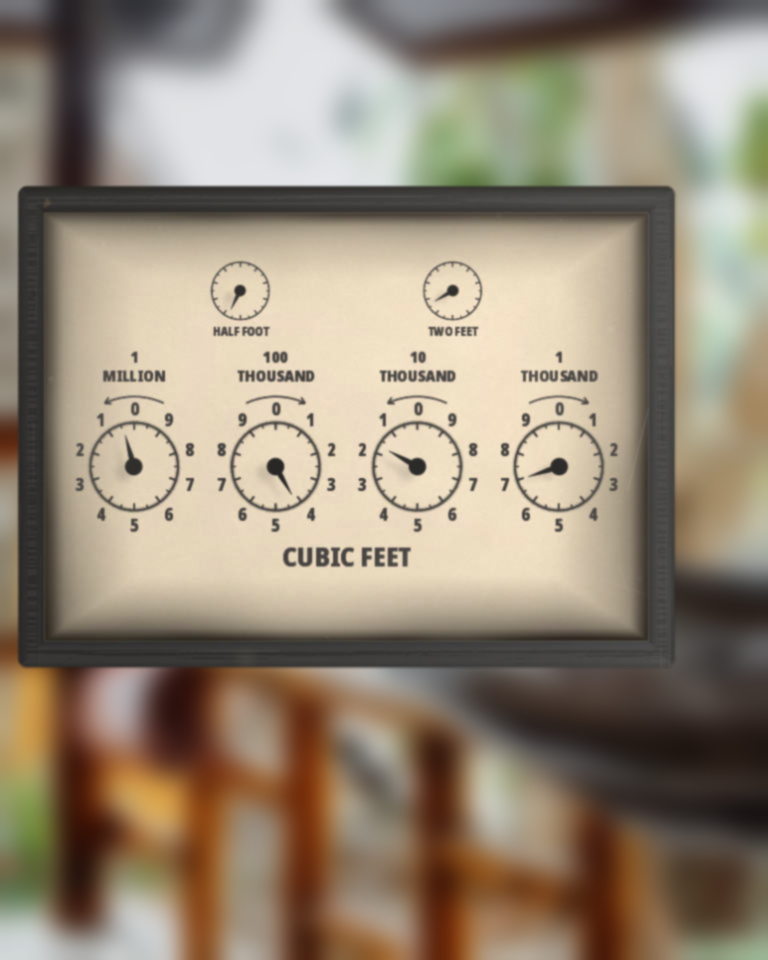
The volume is 41700 (ft³)
